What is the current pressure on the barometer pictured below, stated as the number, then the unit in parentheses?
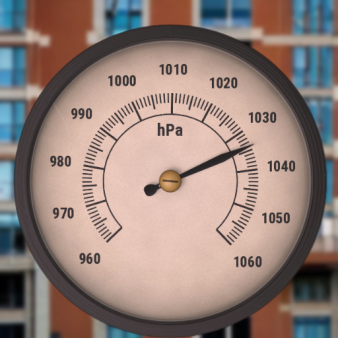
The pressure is 1034 (hPa)
